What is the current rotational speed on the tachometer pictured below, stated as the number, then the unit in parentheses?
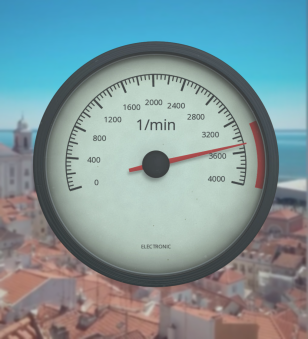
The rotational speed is 3500 (rpm)
